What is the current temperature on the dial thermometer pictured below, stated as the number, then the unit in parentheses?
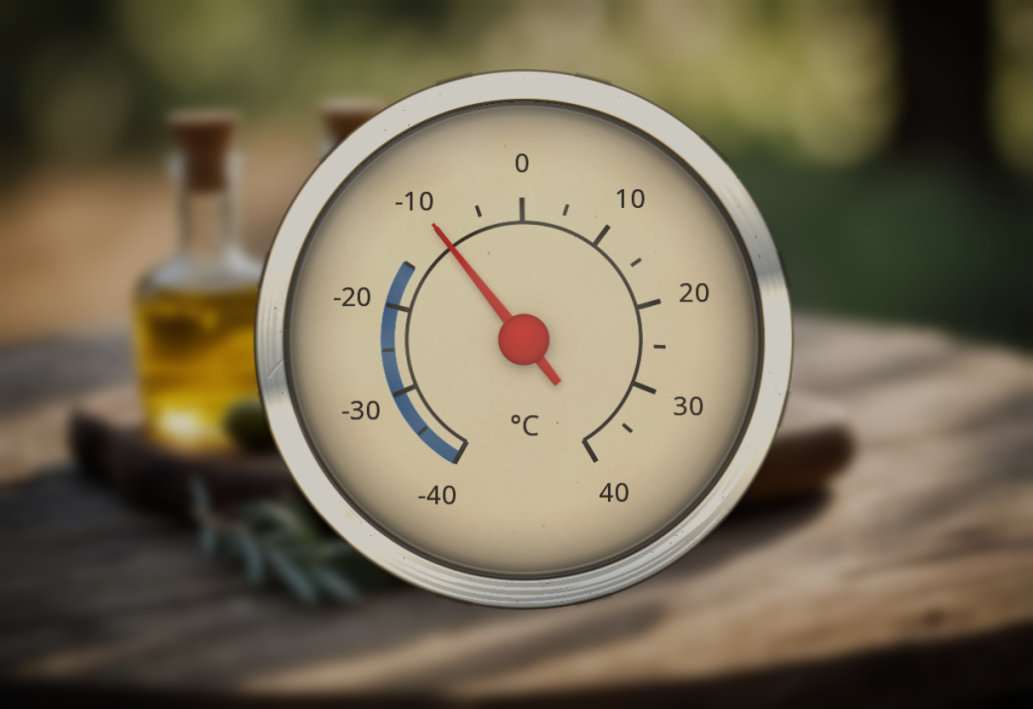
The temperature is -10 (°C)
